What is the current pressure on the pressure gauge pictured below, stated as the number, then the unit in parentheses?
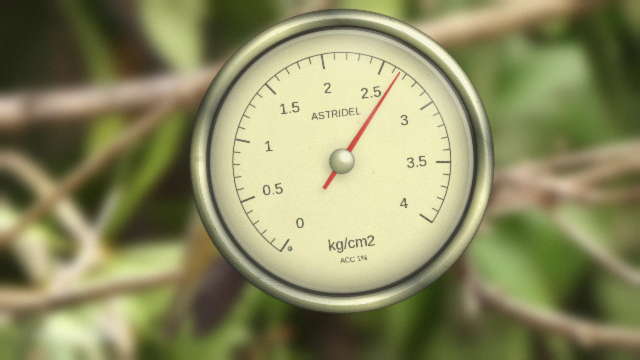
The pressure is 2.65 (kg/cm²)
